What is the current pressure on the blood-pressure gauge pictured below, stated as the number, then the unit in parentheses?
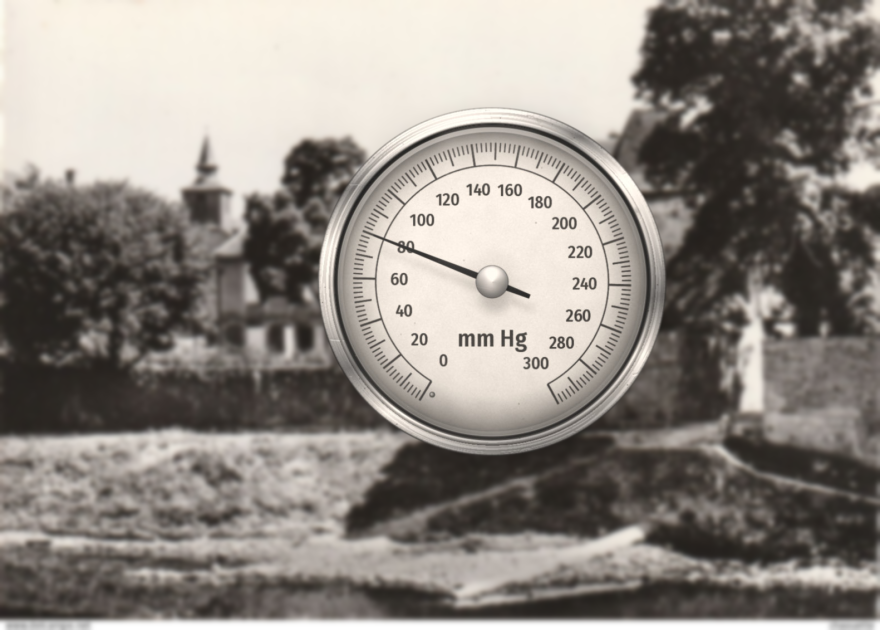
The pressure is 80 (mmHg)
